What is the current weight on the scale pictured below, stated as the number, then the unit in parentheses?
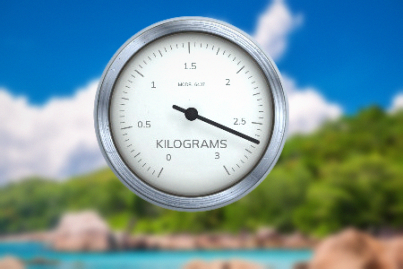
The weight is 2.65 (kg)
